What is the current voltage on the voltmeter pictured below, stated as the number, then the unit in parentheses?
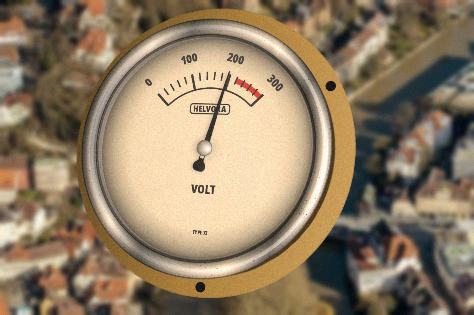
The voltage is 200 (V)
